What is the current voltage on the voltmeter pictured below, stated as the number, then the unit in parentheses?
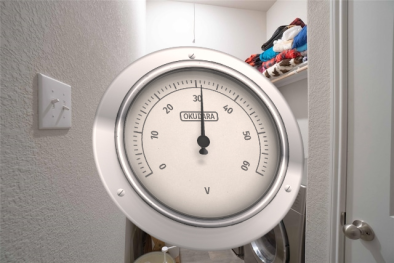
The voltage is 31 (V)
